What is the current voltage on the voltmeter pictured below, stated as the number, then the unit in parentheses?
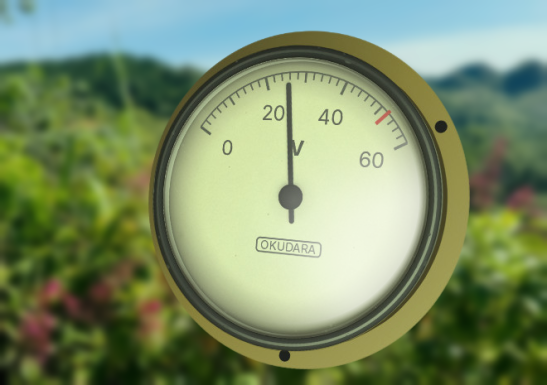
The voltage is 26 (V)
